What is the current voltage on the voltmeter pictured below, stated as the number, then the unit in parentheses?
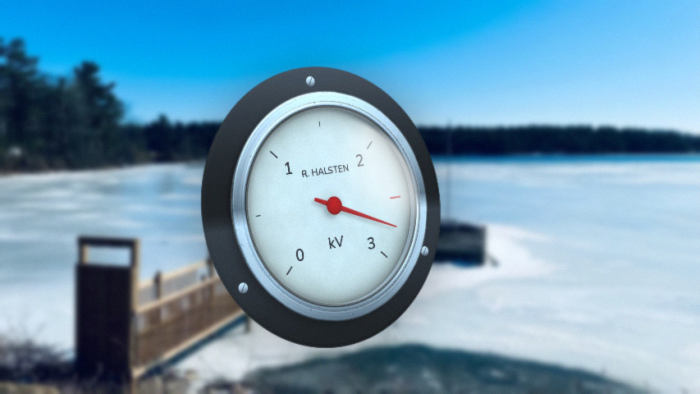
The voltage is 2.75 (kV)
